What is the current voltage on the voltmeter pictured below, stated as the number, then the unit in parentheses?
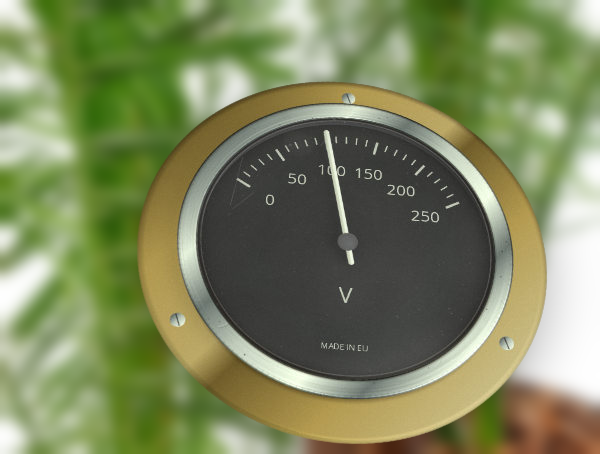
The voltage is 100 (V)
